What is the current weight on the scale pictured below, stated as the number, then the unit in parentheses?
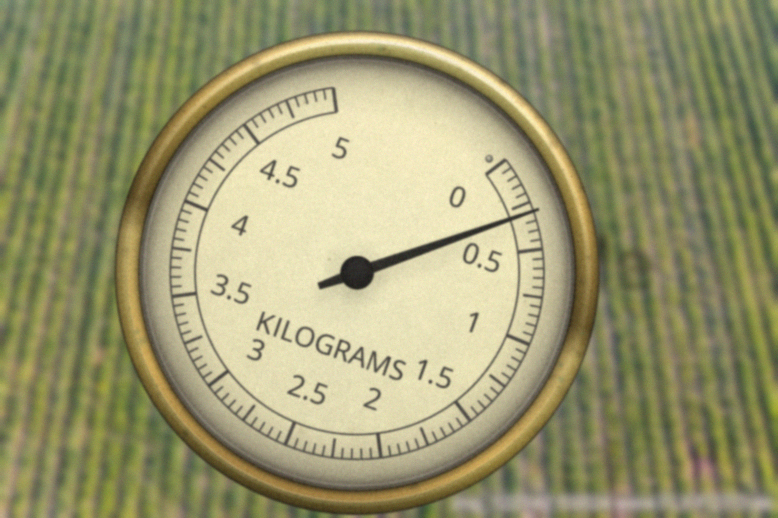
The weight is 0.3 (kg)
